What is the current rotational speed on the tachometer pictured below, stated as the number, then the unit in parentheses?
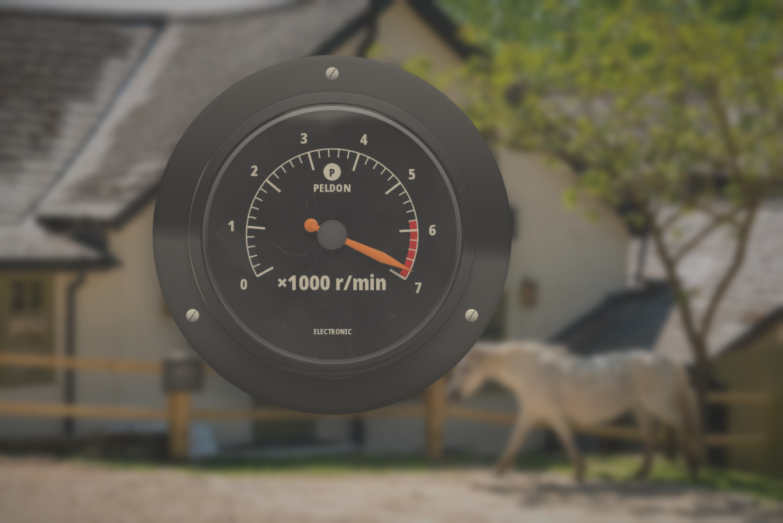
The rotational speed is 6800 (rpm)
